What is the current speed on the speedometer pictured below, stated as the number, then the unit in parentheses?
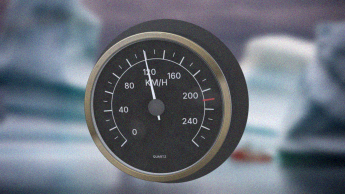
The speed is 120 (km/h)
